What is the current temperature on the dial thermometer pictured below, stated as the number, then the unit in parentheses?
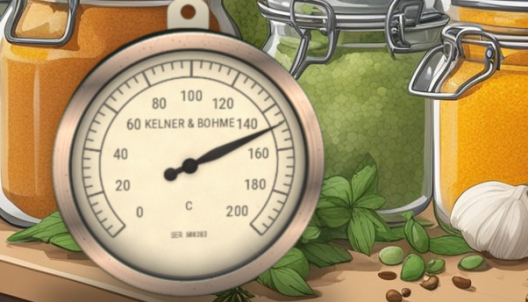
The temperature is 148 (°C)
